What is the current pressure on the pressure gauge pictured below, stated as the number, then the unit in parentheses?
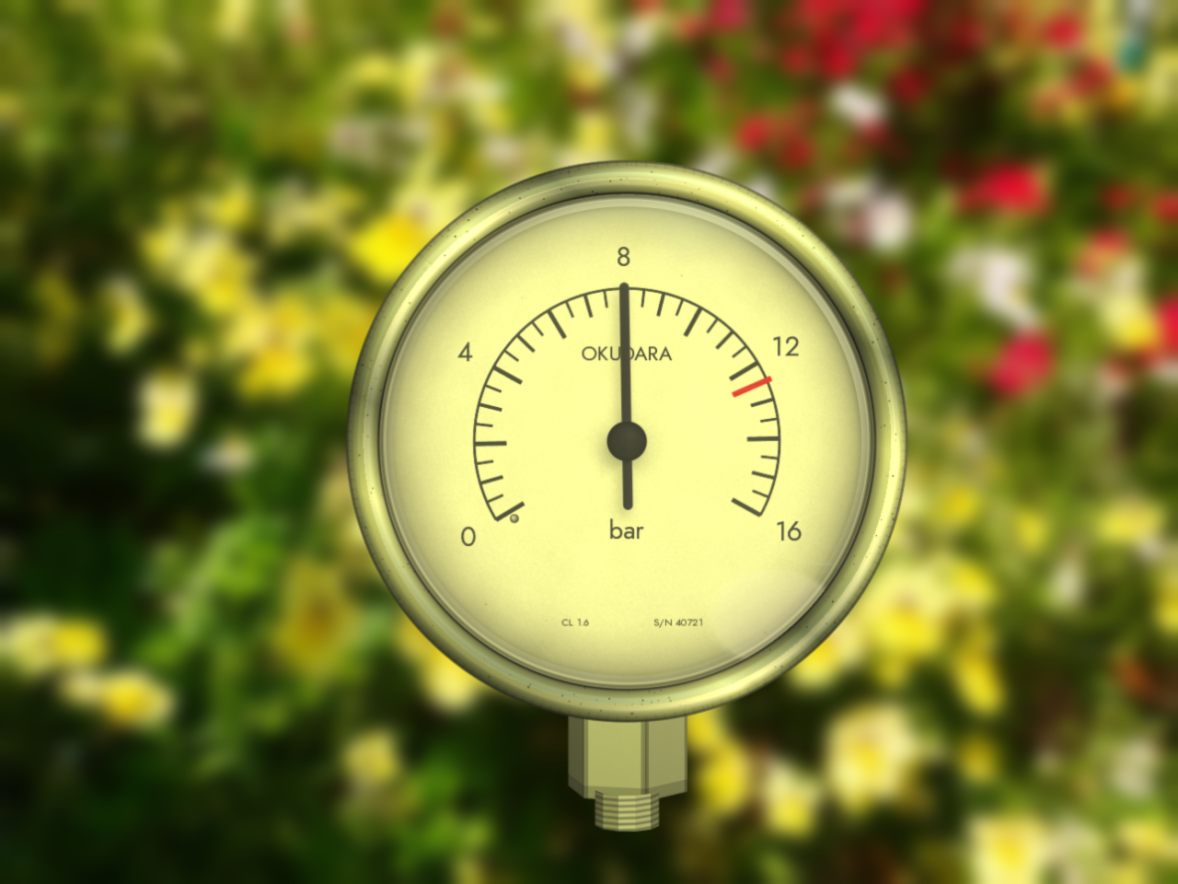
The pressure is 8 (bar)
